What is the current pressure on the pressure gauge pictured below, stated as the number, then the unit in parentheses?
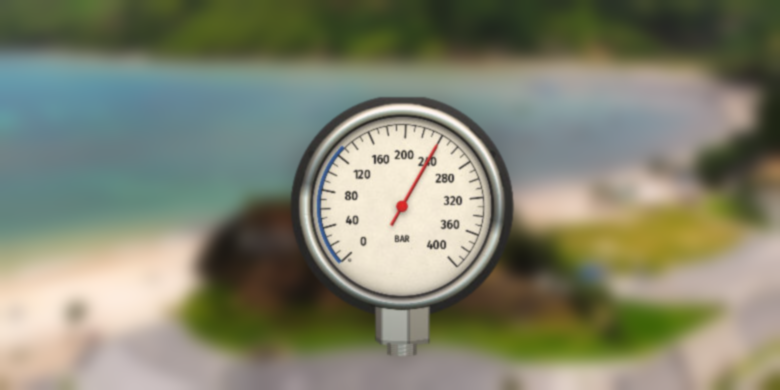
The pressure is 240 (bar)
